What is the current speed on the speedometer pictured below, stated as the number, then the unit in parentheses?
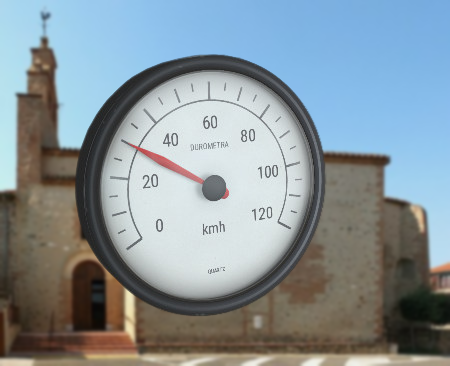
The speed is 30 (km/h)
